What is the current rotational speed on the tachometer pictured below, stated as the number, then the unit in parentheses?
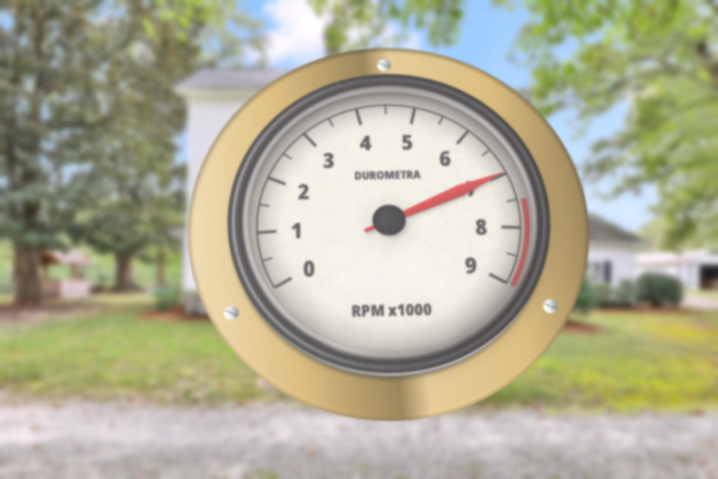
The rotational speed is 7000 (rpm)
